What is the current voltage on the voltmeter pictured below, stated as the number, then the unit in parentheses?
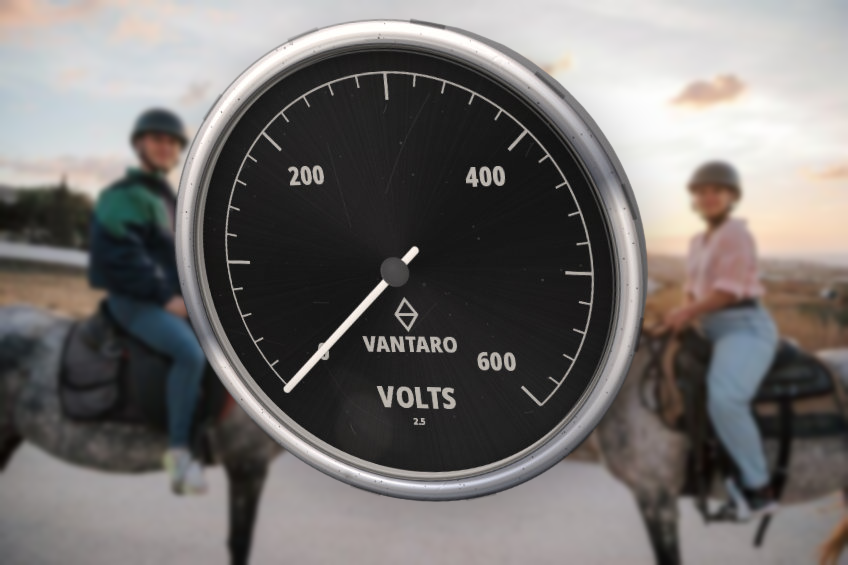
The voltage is 0 (V)
